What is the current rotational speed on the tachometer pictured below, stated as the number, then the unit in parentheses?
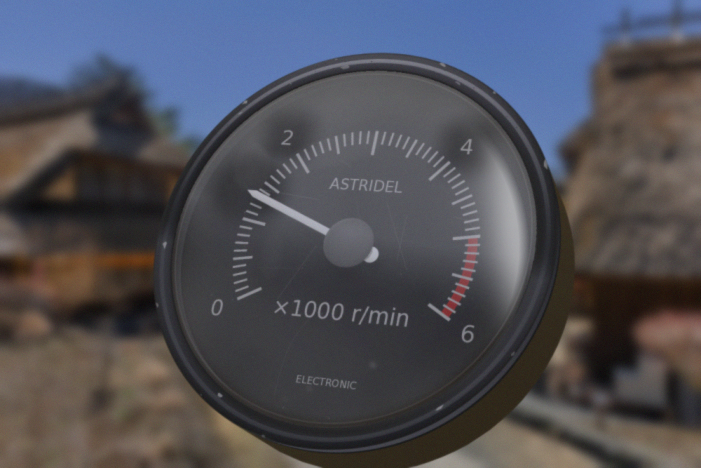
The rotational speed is 1300 (rpm)
